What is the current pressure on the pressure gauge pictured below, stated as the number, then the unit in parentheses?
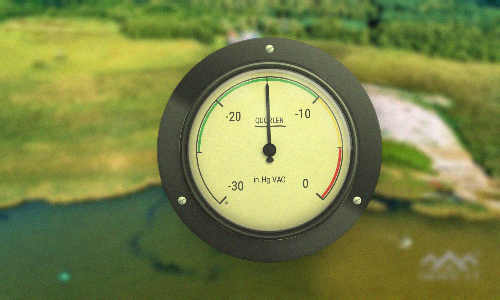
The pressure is -15 (inHg)
